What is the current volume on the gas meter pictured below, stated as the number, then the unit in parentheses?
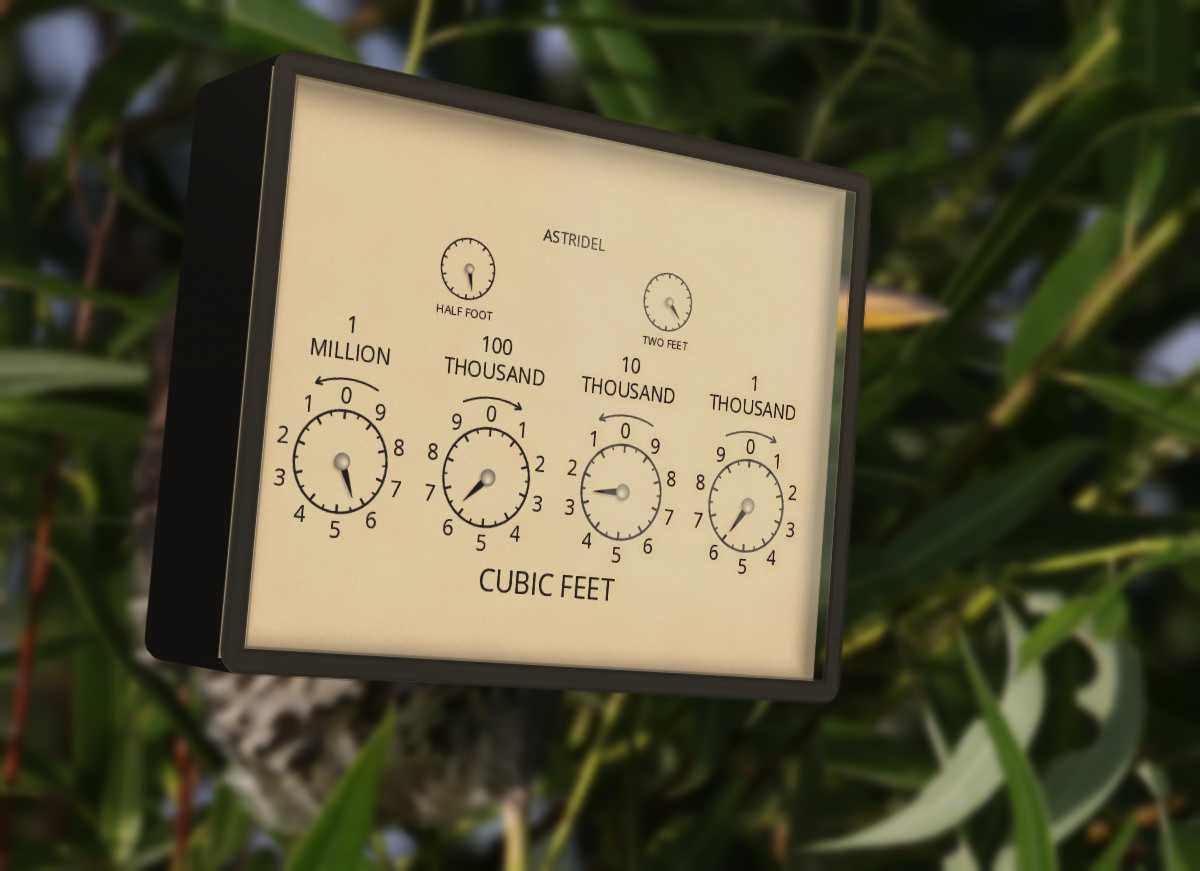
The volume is 562600 (ft³)
